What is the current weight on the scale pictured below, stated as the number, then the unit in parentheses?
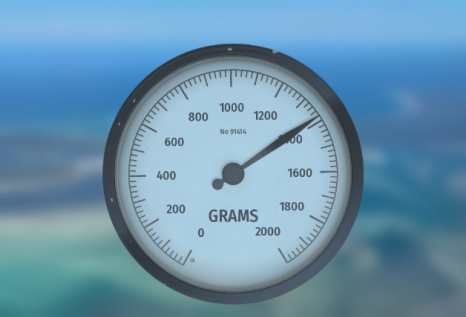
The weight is 1380 (g)
